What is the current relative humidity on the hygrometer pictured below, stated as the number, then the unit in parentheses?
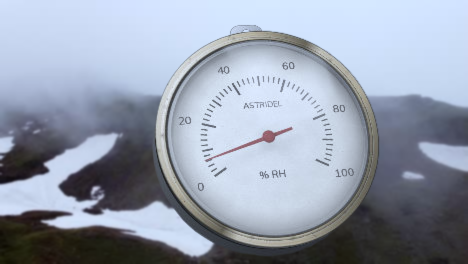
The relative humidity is 6 (%)
